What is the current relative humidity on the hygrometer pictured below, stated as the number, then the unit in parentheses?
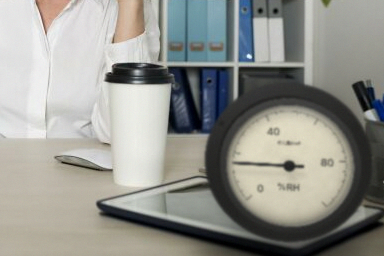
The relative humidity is 16 (%)
